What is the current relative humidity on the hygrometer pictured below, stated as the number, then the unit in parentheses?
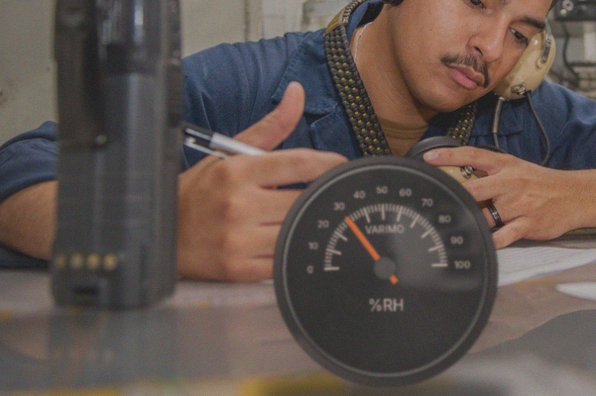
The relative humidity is 30 (%)
